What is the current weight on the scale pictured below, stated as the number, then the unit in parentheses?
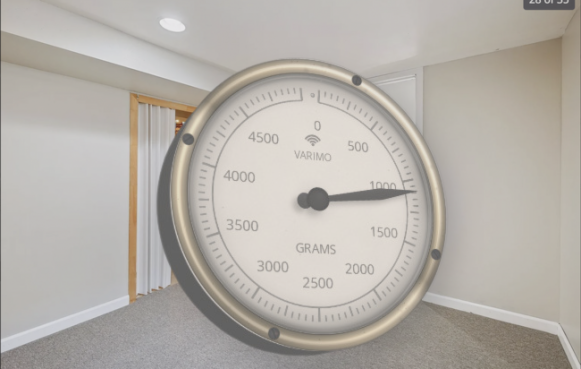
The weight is 1100 (g)
